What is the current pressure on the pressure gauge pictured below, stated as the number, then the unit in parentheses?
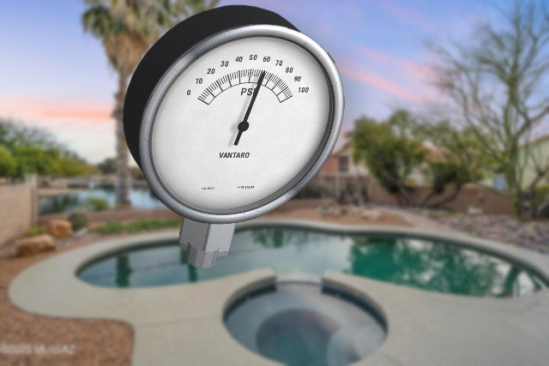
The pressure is 60 (psi)
